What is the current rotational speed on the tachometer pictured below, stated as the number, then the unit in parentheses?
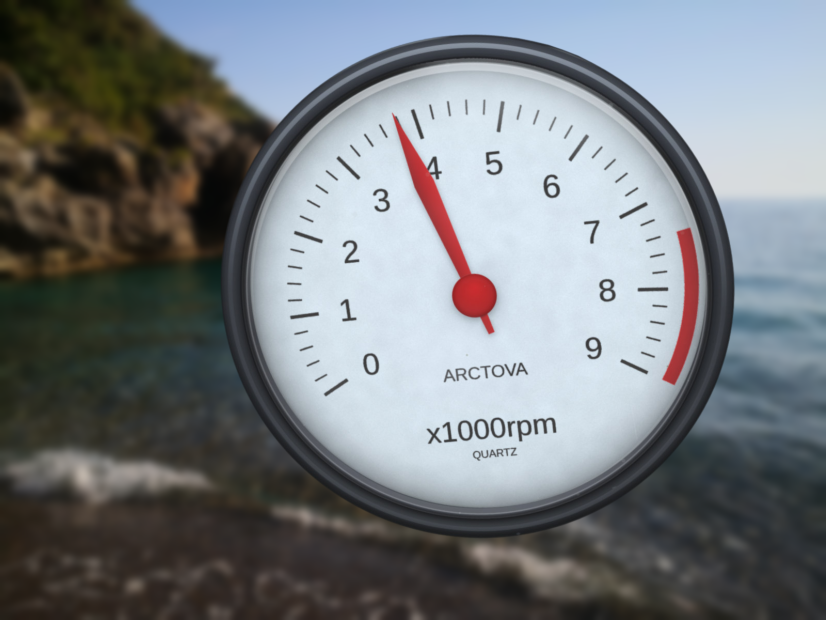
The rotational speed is 3800 (rpm)
